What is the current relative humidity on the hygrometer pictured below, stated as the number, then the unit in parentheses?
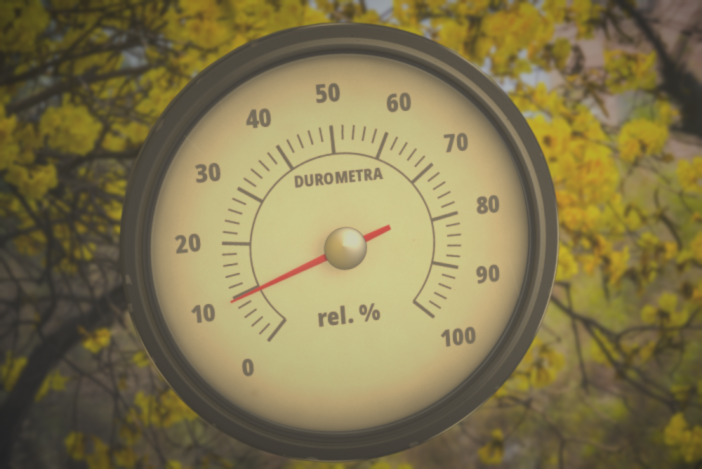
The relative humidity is 10 (%)
